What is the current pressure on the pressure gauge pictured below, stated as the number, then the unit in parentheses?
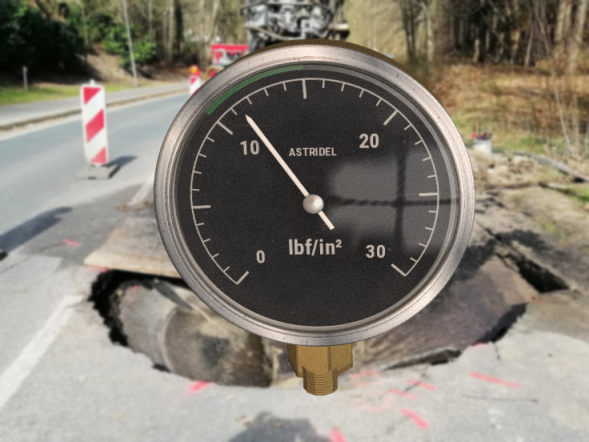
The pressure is 11.5 (psi)
